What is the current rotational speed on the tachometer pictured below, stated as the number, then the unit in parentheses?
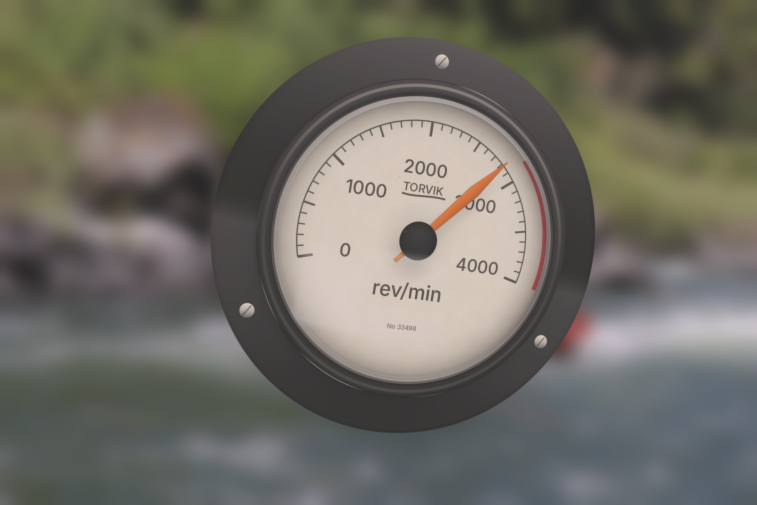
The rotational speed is 2800 (rpm)
